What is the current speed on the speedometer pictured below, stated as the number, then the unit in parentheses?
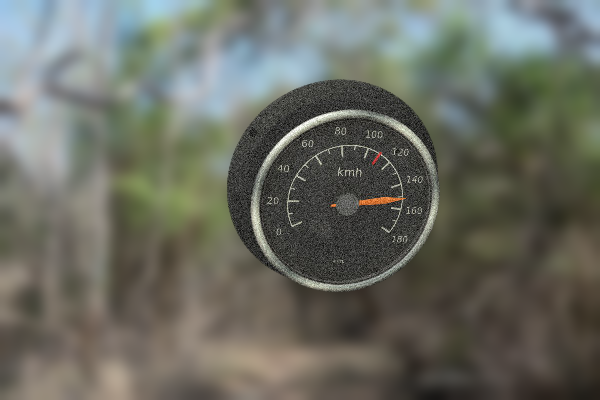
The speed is 150 (km/h)
